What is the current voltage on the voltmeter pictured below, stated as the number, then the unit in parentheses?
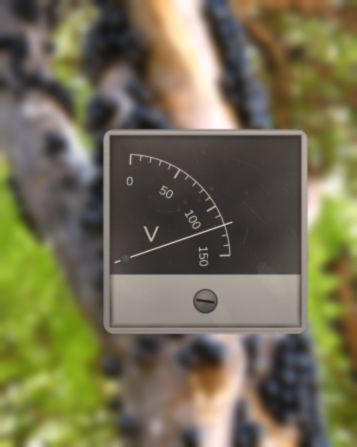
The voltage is 120 (V)
